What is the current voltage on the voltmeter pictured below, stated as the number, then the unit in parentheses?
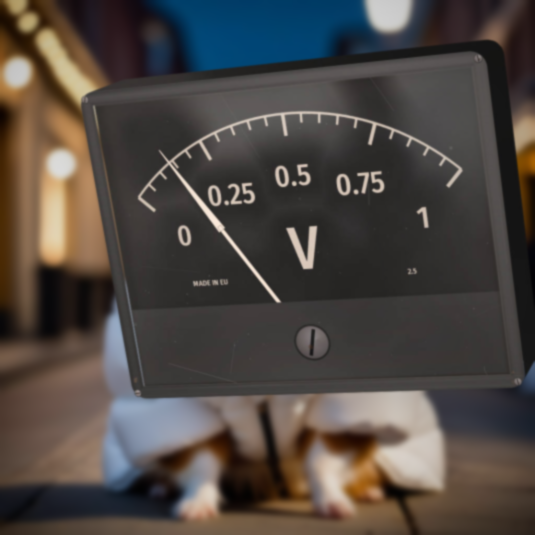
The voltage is 0.15 (V)
